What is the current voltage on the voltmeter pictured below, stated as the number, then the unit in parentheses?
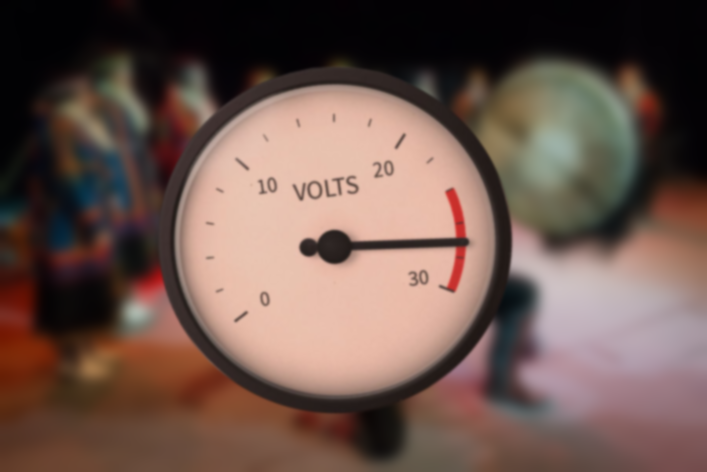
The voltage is 27 (V)
